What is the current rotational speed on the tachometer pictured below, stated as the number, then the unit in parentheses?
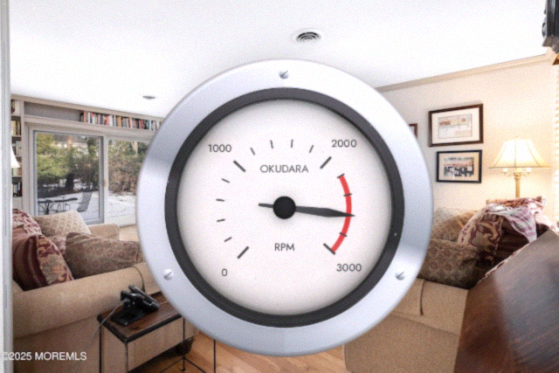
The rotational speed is 2600 (rpm)
